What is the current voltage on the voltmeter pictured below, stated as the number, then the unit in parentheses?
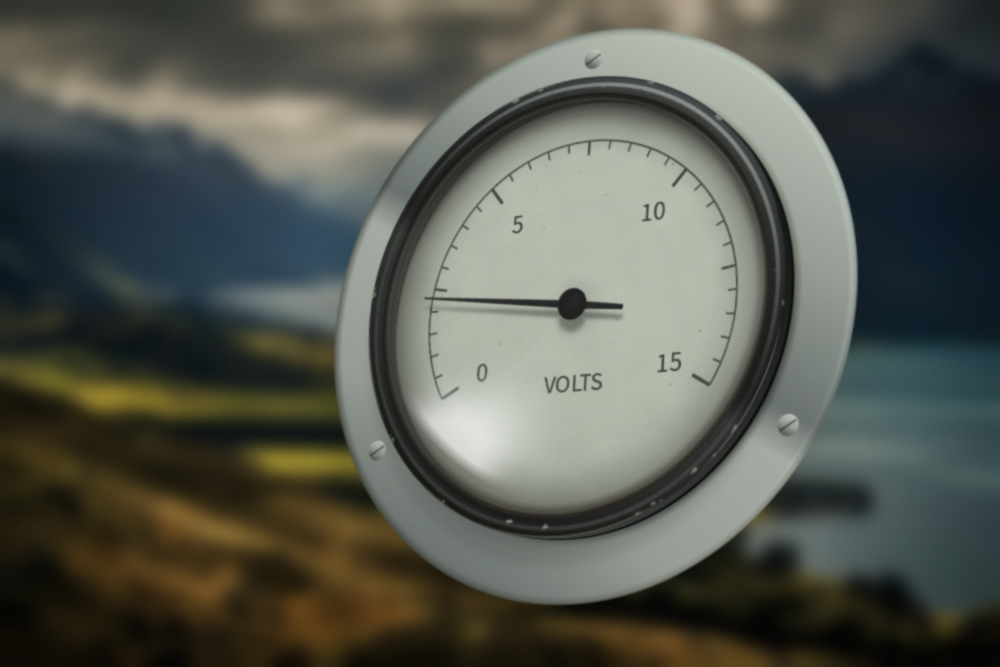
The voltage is 2.25 (V)
